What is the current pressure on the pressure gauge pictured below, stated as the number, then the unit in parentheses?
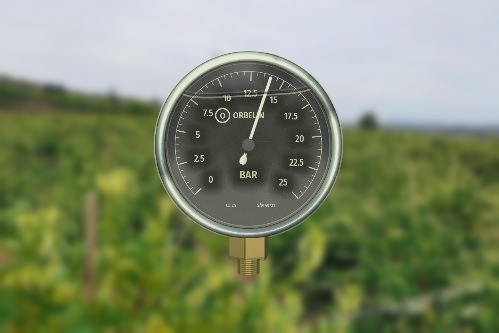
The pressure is 14 (bar)
